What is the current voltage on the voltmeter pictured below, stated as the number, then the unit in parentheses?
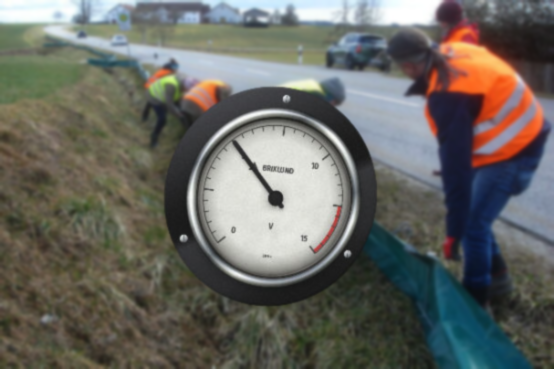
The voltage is 5 (V)
